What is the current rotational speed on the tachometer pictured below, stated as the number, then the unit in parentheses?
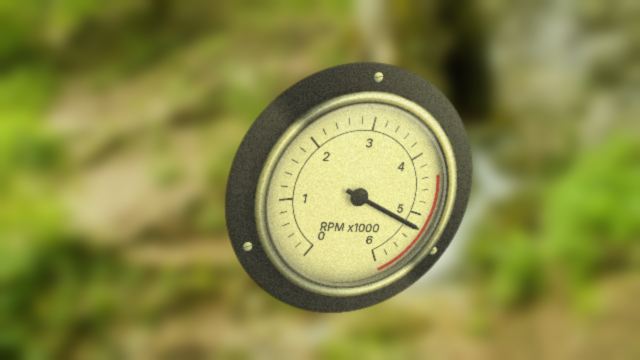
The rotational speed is 5200 (rpm)
